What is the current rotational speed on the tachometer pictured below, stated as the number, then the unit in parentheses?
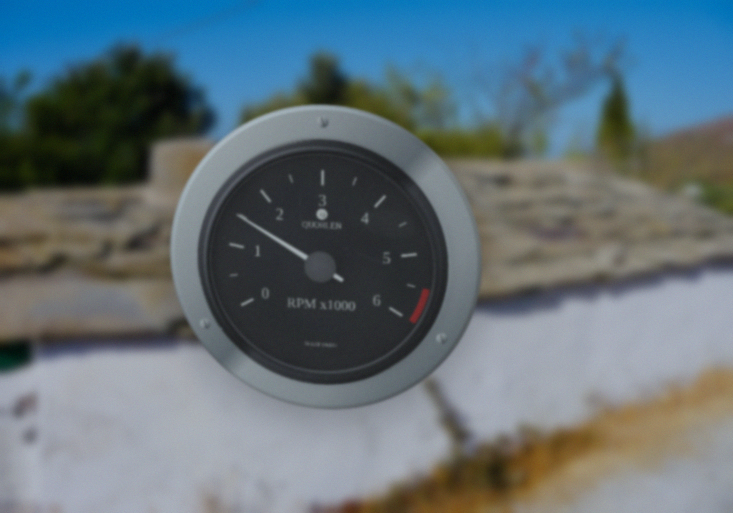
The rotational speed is 1500 (rpm)
